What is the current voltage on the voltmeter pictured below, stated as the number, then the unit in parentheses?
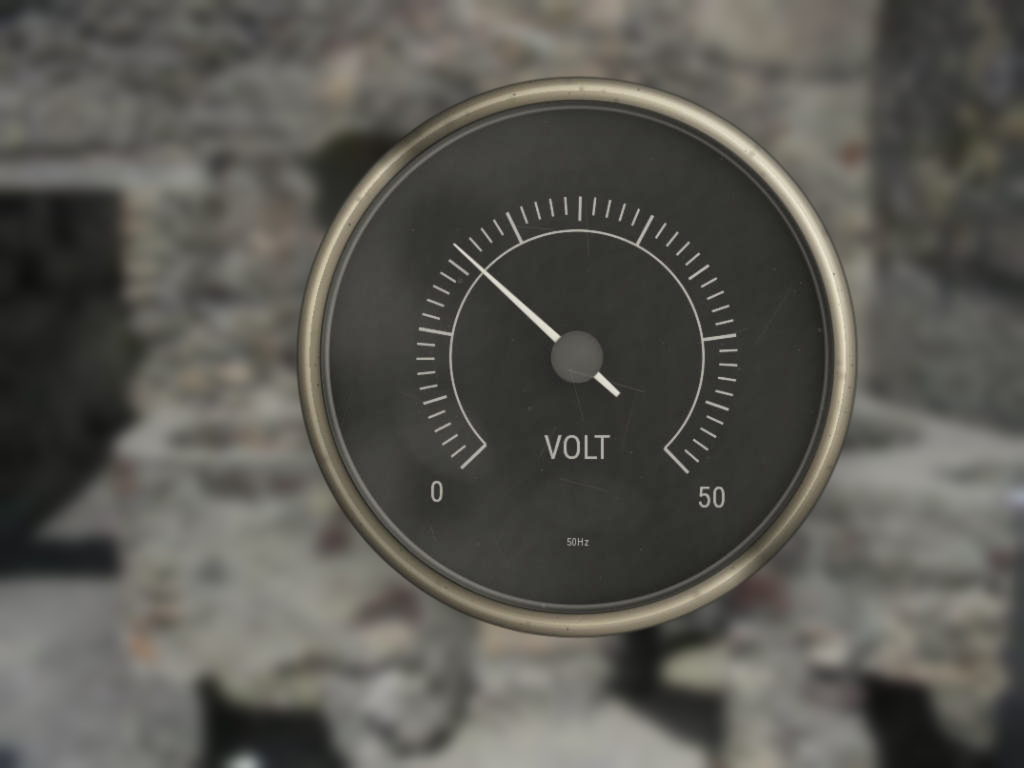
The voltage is 16 (V)
